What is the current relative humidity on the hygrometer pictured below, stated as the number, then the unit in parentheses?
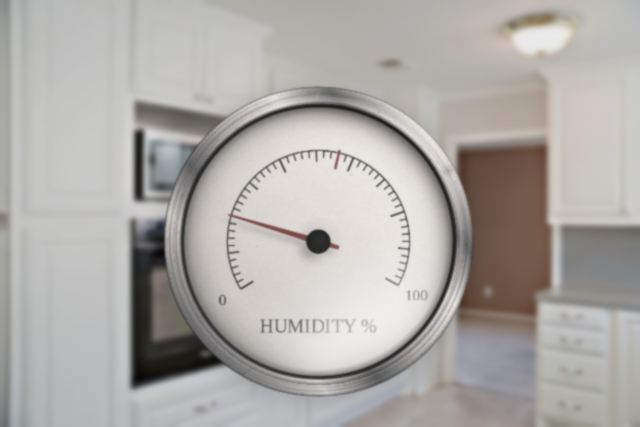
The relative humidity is 20 (%)
